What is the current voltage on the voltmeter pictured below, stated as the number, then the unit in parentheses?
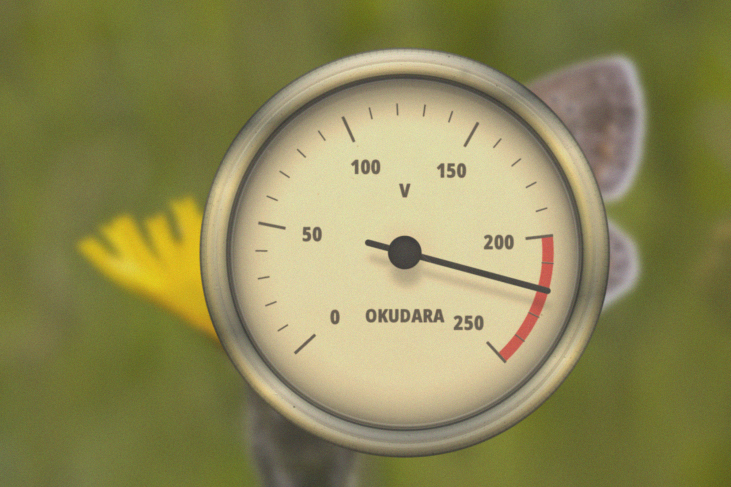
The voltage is 220 (V)
